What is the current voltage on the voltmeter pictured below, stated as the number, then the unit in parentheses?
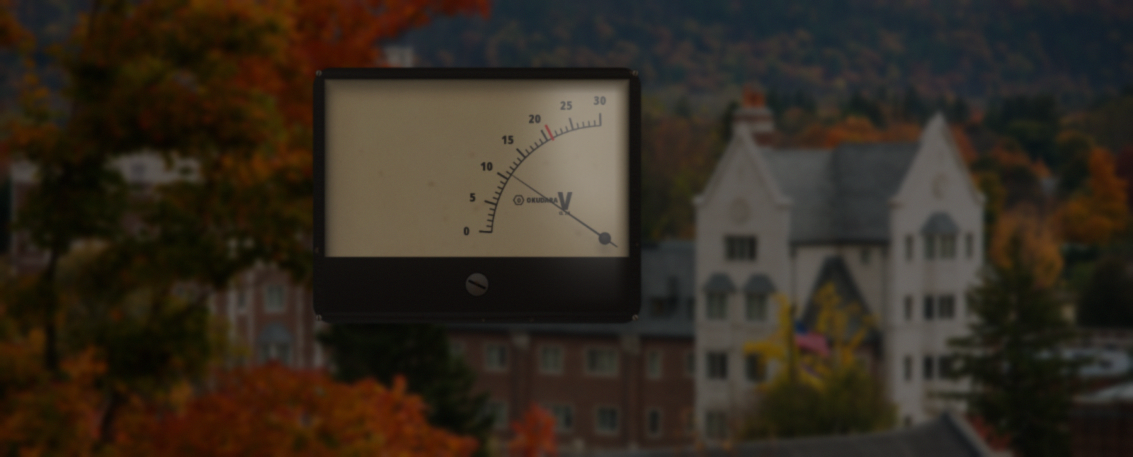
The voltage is 11 (V)
